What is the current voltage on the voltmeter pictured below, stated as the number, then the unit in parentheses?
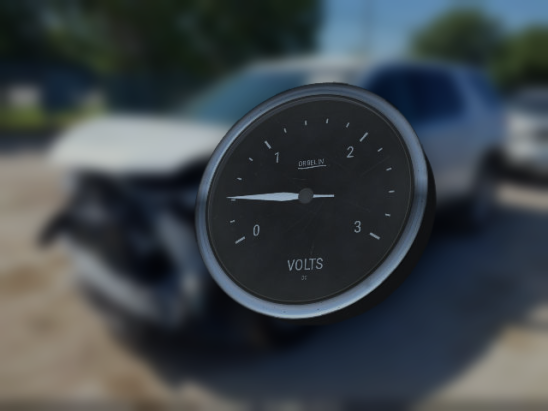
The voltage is 0.4 (V)
